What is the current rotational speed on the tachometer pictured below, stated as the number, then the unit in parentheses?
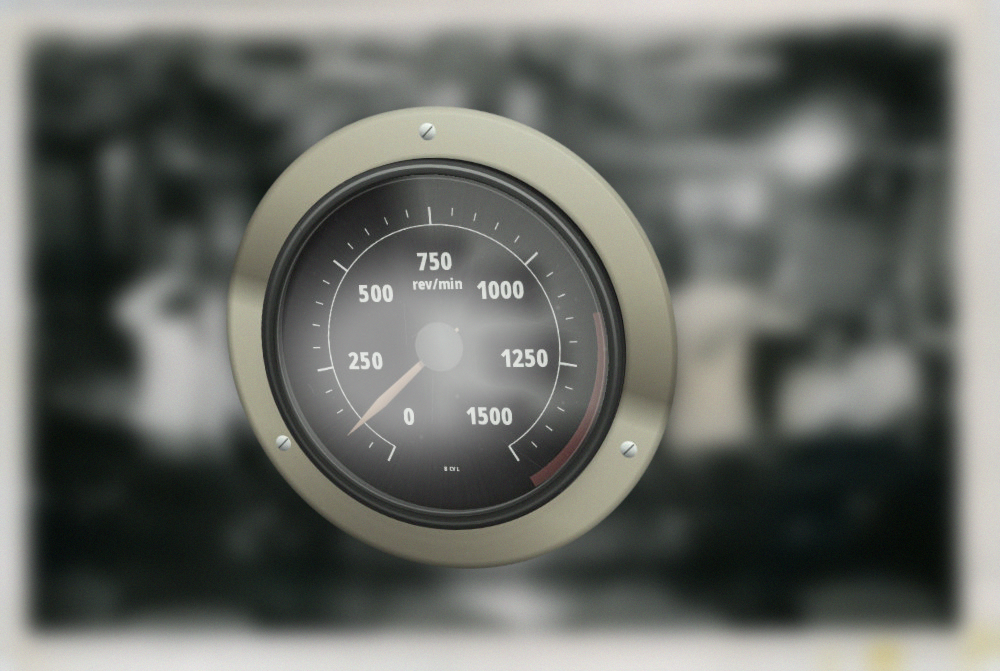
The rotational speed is 100 (rpm)
